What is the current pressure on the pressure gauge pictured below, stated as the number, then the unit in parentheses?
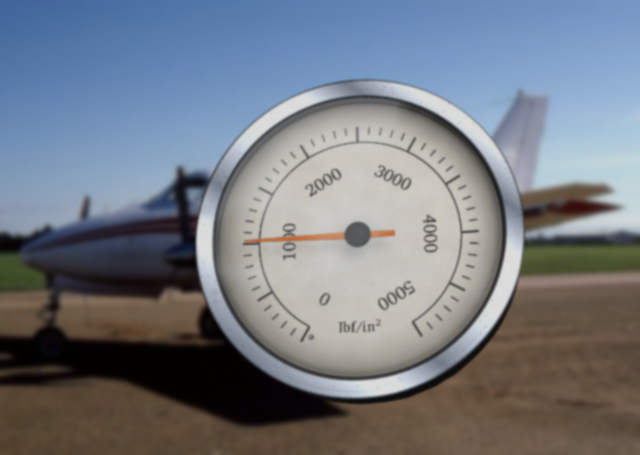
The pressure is 1000 (psi)
